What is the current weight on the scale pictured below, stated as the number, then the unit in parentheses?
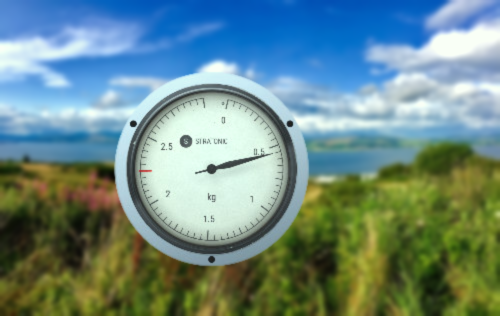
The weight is 0.55 (kg)
